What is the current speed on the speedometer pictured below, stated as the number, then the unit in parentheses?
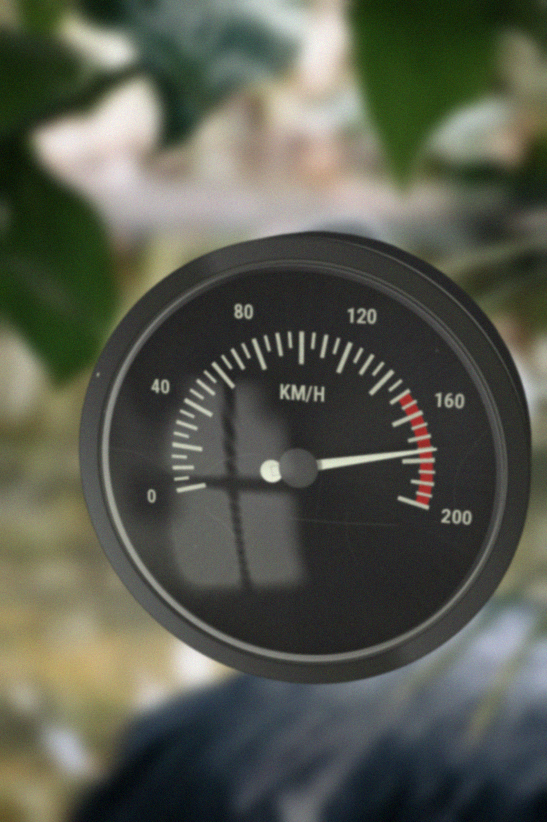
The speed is 175 (km/h)
